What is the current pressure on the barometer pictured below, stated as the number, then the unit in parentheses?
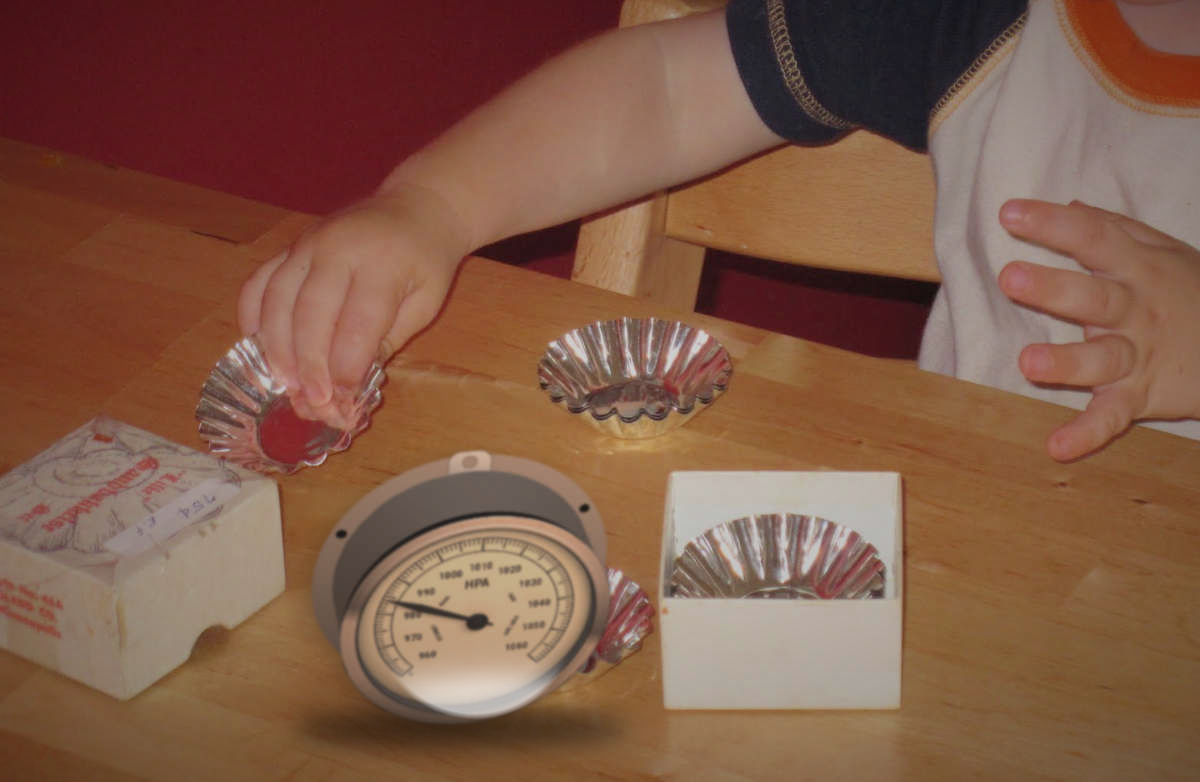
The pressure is 985 (hPa)
